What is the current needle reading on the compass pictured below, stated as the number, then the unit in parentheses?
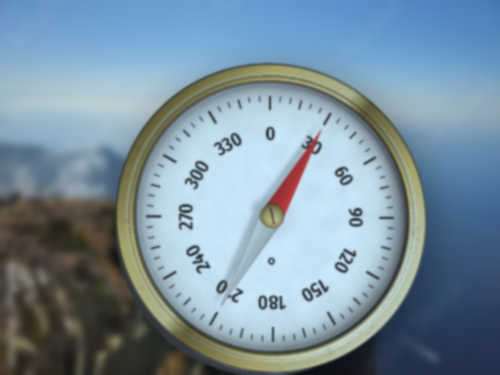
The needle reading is 30 (°)
